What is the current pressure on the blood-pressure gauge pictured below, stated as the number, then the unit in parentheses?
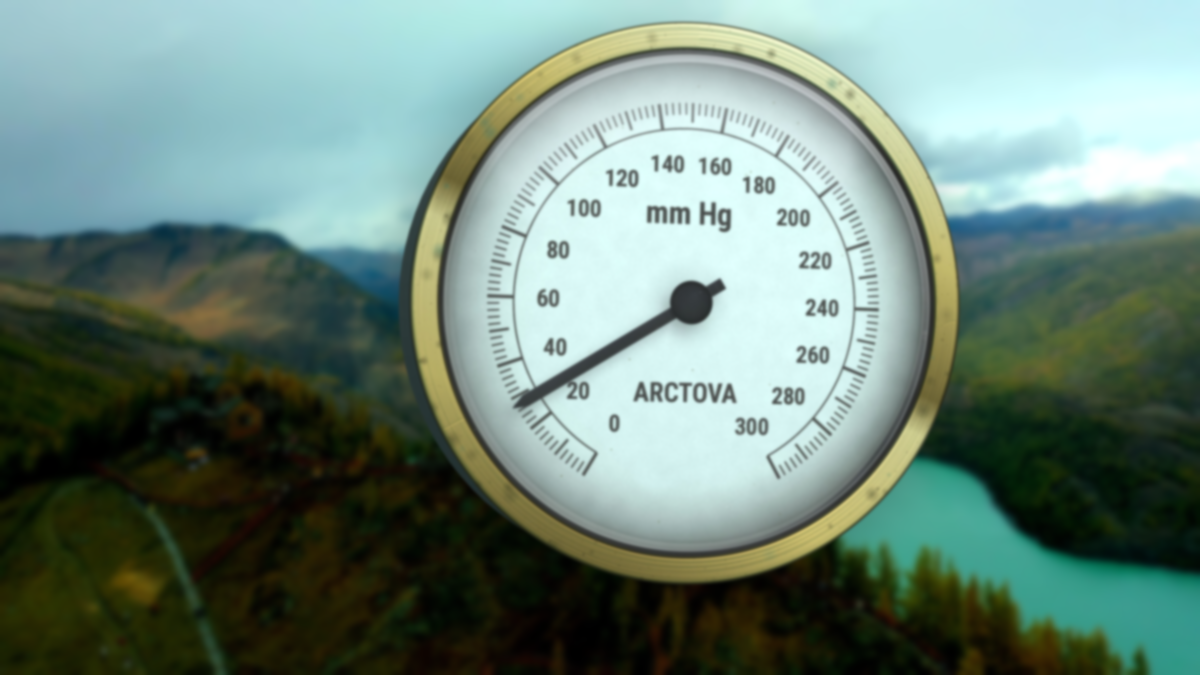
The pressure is 28 (mmHg)
